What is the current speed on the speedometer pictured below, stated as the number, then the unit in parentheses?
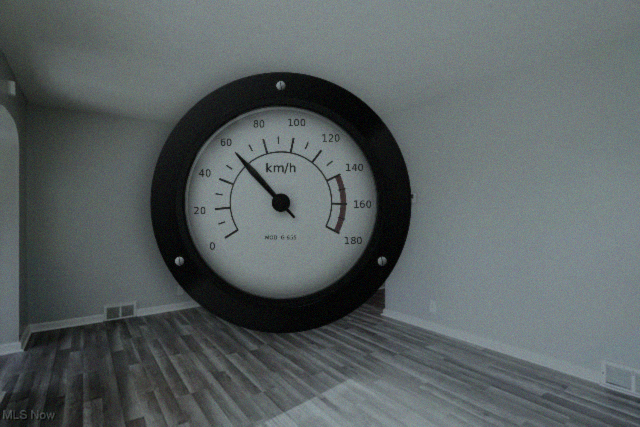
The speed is 60 (km/h)
